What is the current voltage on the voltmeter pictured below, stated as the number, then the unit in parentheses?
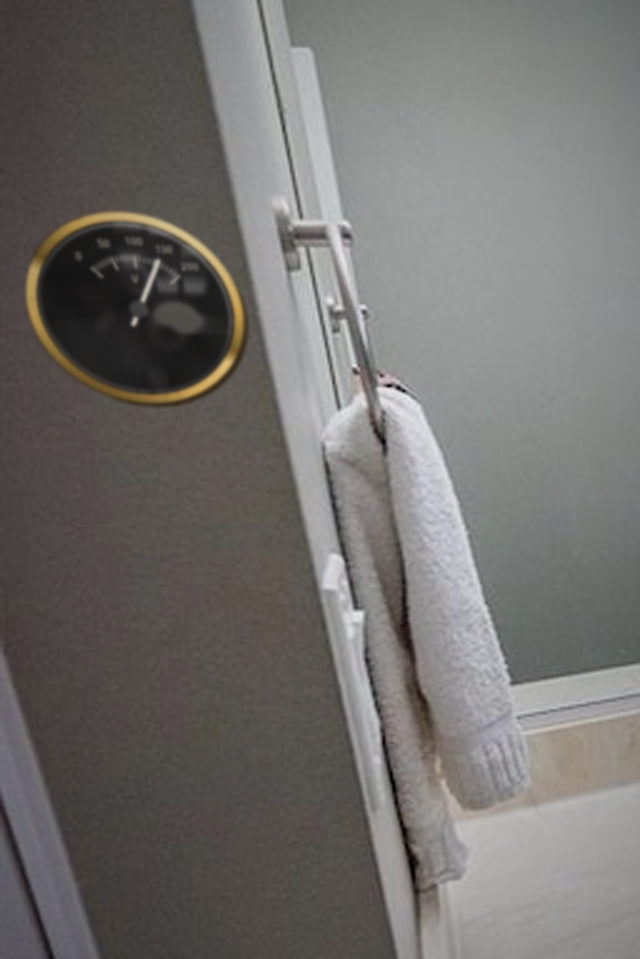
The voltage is 150 (V)
